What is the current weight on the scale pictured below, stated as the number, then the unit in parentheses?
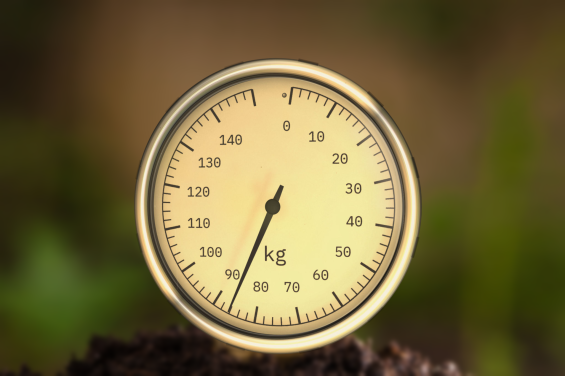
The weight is 86 (kg)
